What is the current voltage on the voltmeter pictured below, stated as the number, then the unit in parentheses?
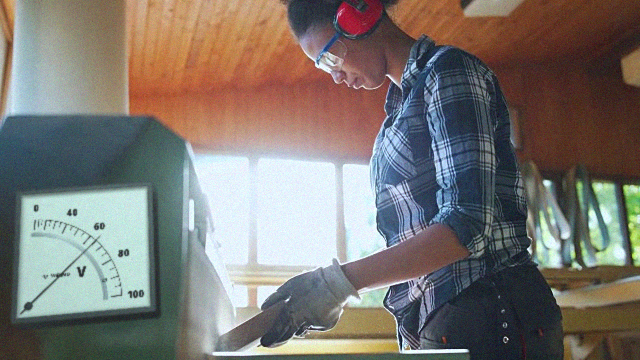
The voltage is 65 (V)
